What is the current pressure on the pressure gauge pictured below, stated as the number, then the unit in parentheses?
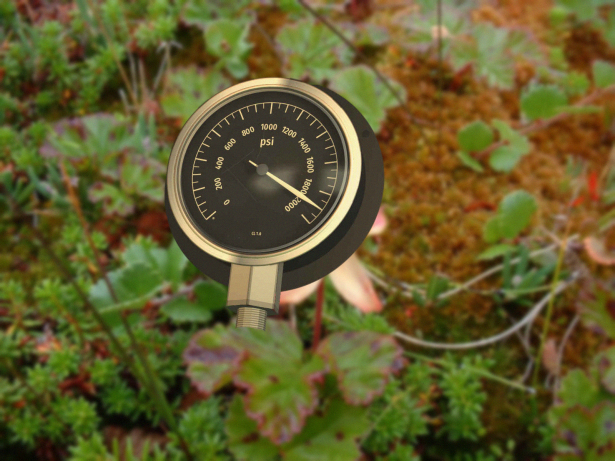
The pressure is 1900 (psi)
